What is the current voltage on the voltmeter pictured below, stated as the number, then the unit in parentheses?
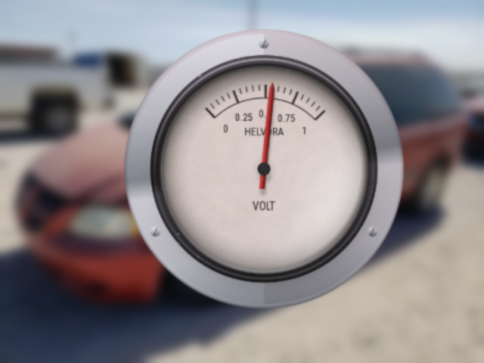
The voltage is 0.55 (V)
